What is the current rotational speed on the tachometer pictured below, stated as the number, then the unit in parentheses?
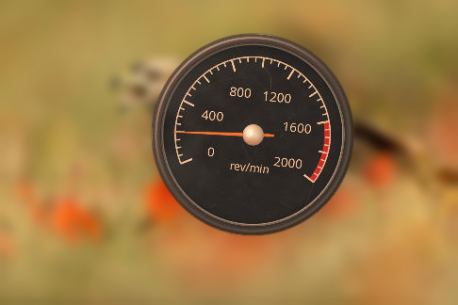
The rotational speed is 200 (rpm)
